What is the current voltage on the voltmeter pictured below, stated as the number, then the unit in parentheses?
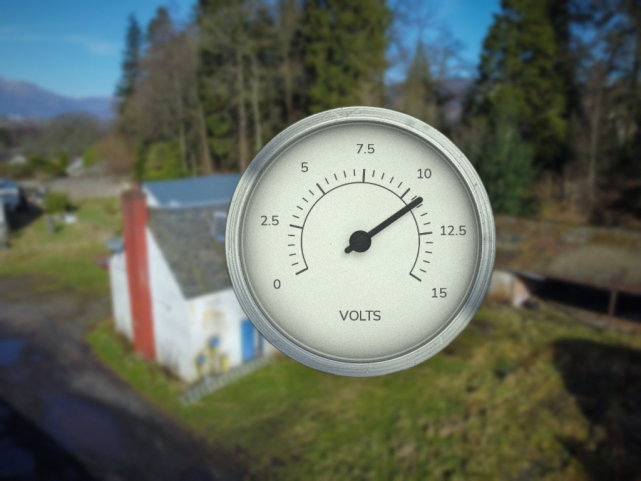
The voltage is 10.75 (V)
